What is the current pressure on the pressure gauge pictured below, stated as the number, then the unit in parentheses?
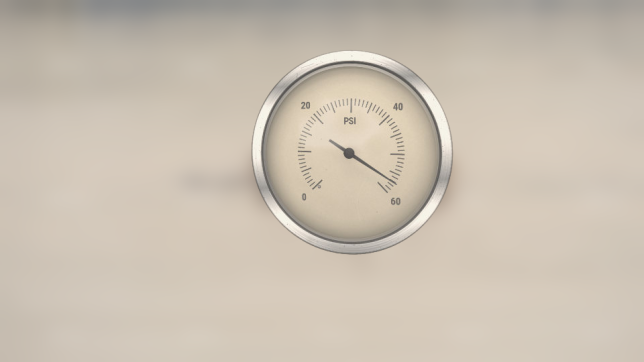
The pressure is 57 (psi)
